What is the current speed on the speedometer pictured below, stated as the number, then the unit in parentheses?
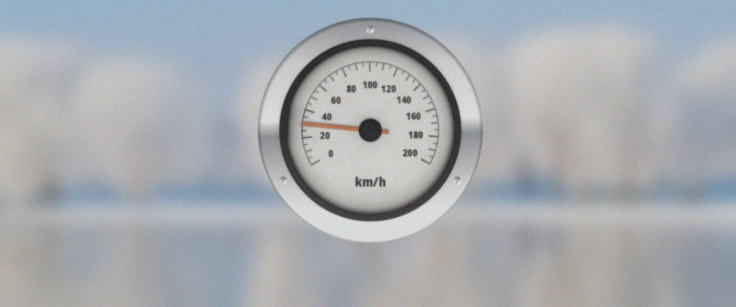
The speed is 30 (km/h)
